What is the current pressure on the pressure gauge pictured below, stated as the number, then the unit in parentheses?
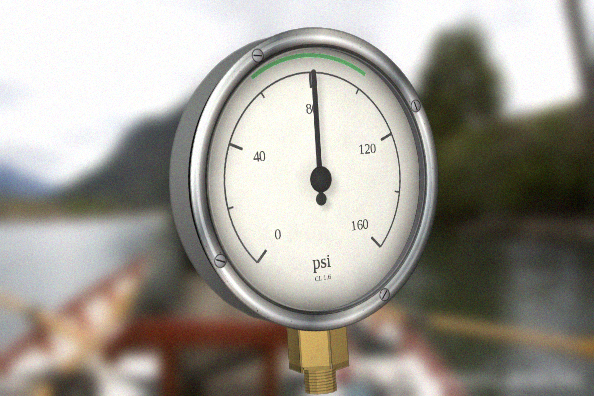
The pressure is 80 (psi)
